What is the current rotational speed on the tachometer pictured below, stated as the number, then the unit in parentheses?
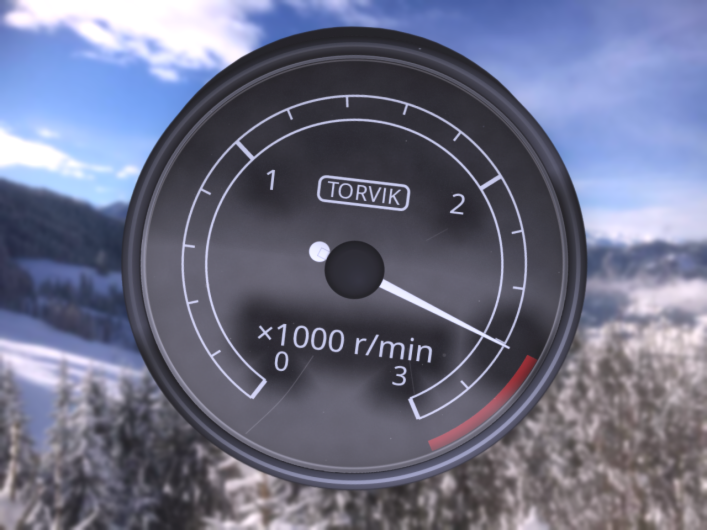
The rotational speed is 2600 (rpm)
